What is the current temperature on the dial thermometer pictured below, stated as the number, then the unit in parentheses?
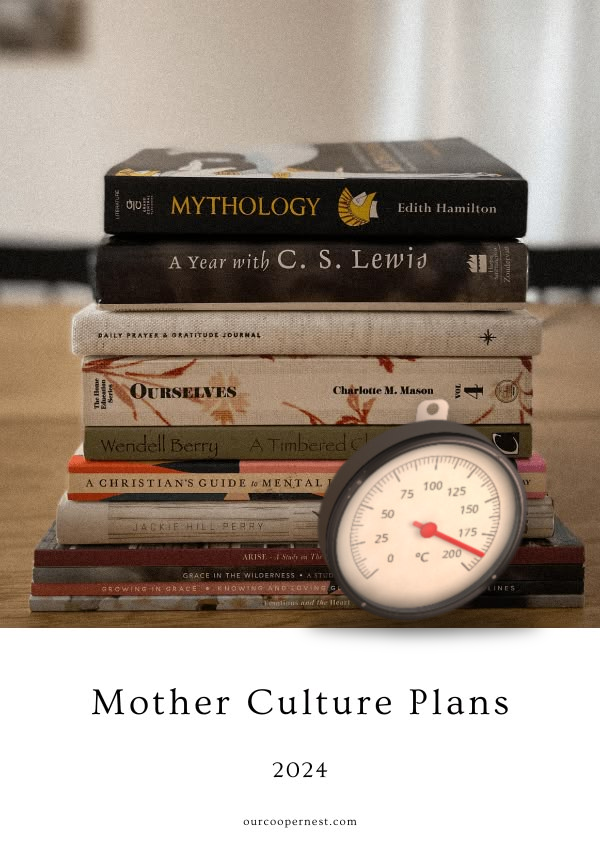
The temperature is 187.5 (°C)
